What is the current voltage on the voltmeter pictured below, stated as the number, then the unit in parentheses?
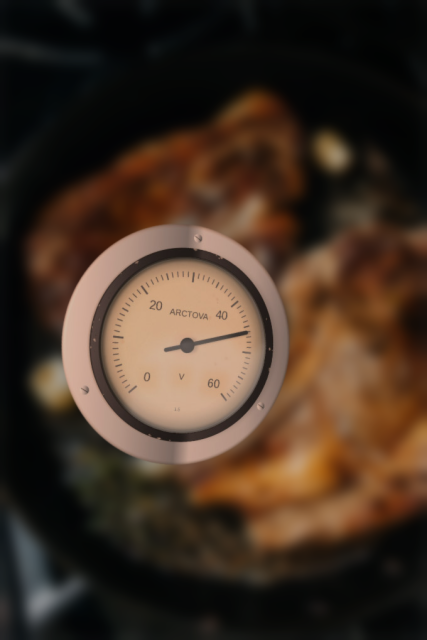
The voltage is 46 (V)
